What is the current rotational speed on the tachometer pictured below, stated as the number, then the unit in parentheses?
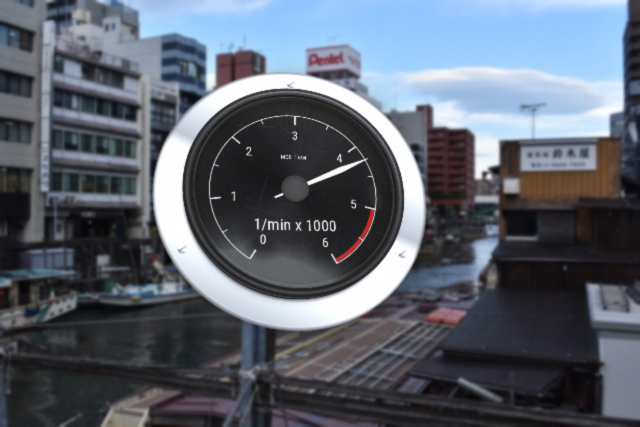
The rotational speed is 4250 (rpm)
